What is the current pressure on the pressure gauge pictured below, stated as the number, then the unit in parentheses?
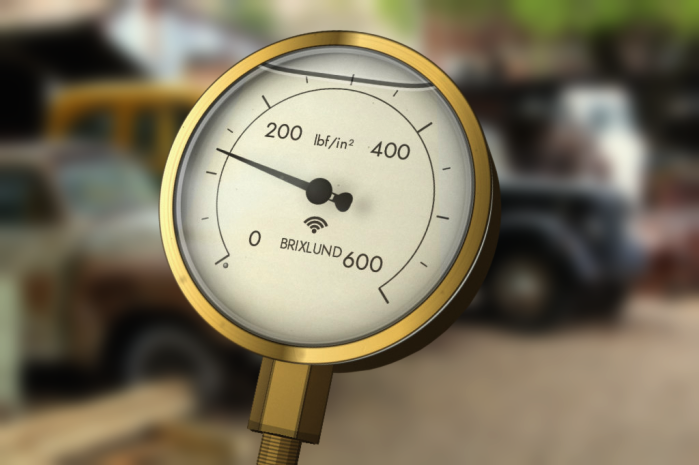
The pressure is 125 (psi)
